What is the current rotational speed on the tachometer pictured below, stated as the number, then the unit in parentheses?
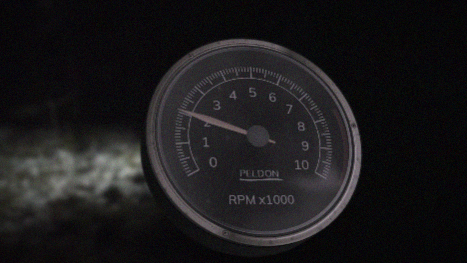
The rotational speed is 2000 (rpm)
